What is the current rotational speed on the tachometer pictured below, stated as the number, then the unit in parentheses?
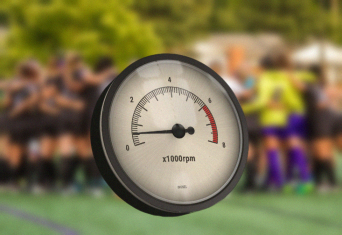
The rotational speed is 500 (rpm)
